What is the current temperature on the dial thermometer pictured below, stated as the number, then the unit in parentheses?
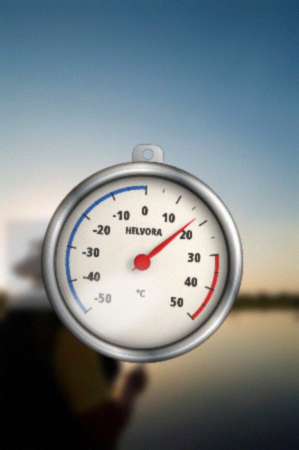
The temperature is 17.5 (°C)
